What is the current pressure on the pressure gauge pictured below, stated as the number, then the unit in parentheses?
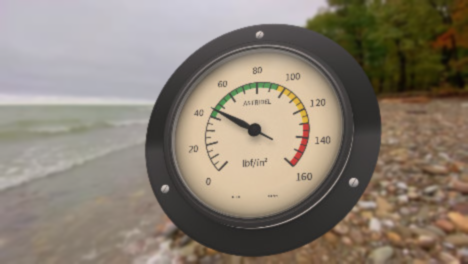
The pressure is 45 (psi)
